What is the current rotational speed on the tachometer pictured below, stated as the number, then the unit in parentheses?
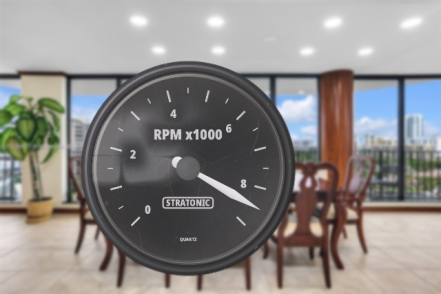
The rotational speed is 8500 (rpm)
